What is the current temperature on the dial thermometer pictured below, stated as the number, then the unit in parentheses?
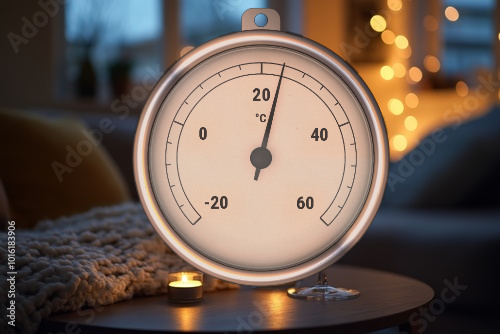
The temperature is 24 (°C)
